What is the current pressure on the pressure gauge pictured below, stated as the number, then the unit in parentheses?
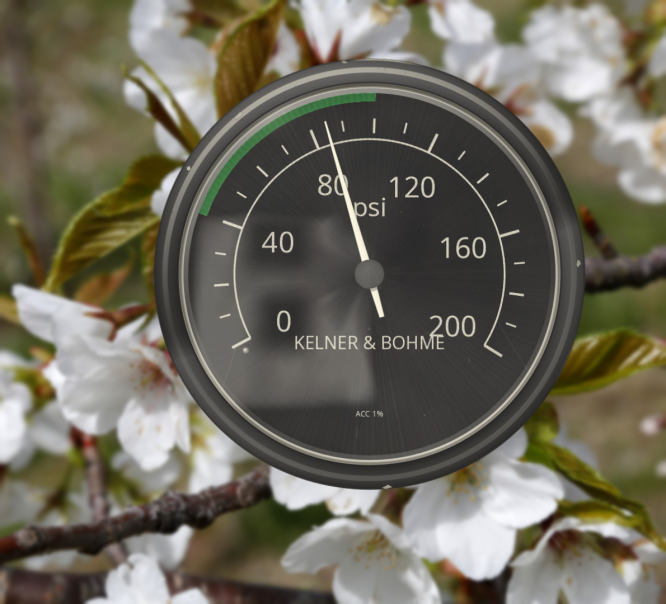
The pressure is 85 (psi)
